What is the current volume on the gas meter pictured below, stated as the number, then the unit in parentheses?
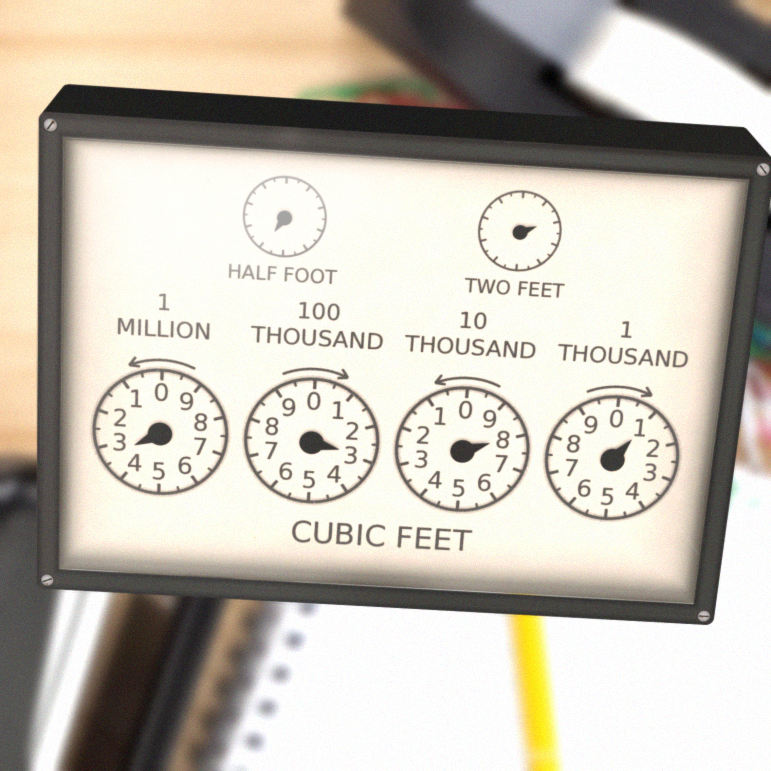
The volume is 328100 (ft³)
